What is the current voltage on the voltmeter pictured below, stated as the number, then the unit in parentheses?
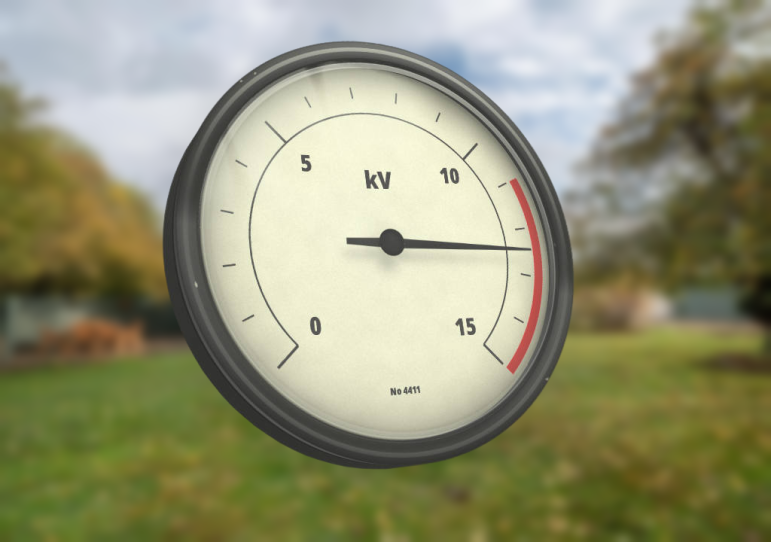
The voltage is 12.5 (kV)
